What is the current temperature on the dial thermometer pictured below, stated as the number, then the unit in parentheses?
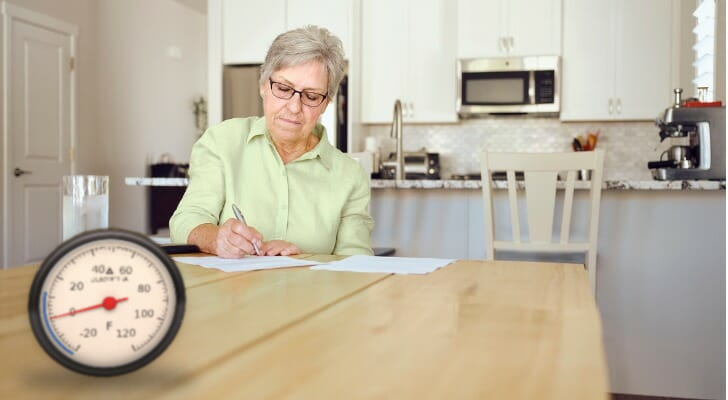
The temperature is 0 (°F)
